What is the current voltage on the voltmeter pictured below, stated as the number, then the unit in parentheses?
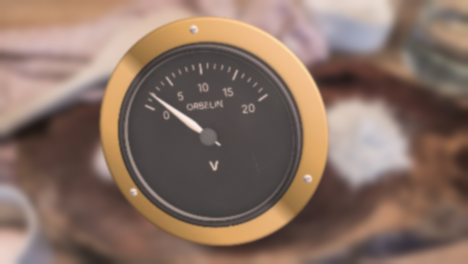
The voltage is 2 (V)
